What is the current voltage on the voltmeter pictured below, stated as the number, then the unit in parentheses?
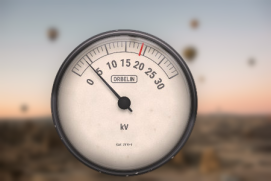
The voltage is 4 (kV)
